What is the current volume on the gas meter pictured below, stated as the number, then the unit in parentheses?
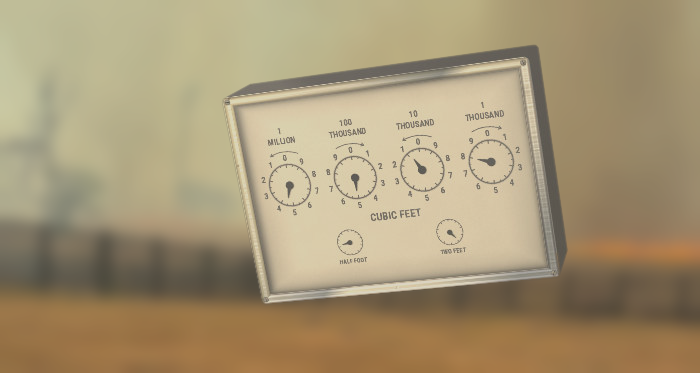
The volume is 450800 (ft³)
